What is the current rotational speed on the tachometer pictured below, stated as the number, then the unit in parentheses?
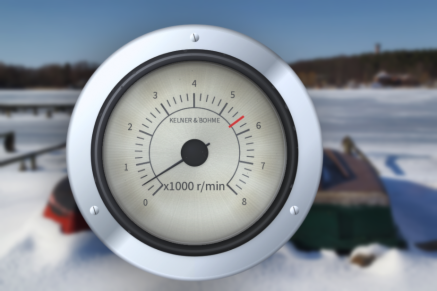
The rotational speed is 400 (rpm)
